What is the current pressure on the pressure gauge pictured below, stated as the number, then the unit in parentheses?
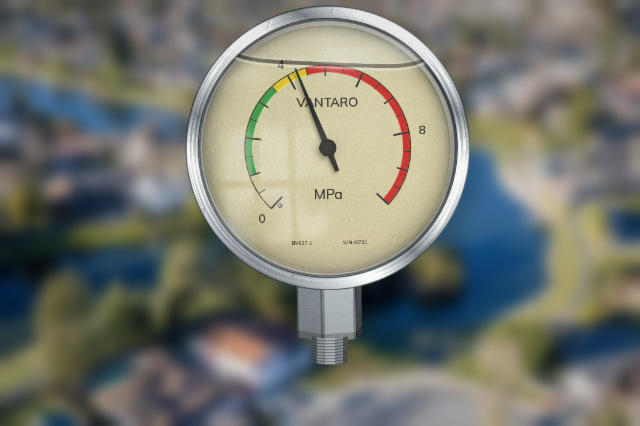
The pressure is 4.25 (MPa)
